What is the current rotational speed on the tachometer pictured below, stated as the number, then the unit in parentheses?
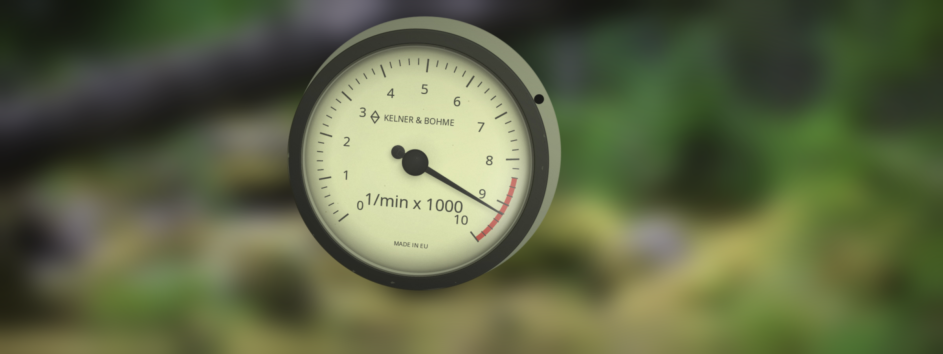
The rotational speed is 9200 (rpm)
